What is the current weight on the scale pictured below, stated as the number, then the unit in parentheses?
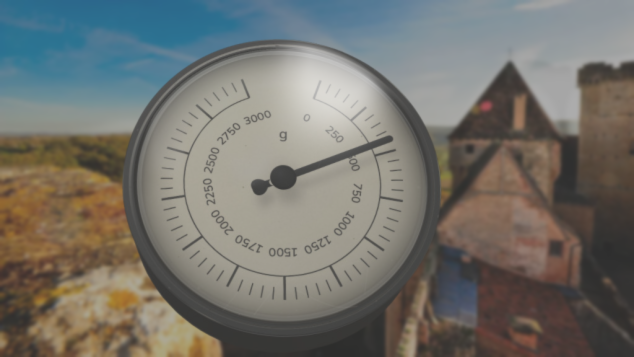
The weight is 450 (g)
